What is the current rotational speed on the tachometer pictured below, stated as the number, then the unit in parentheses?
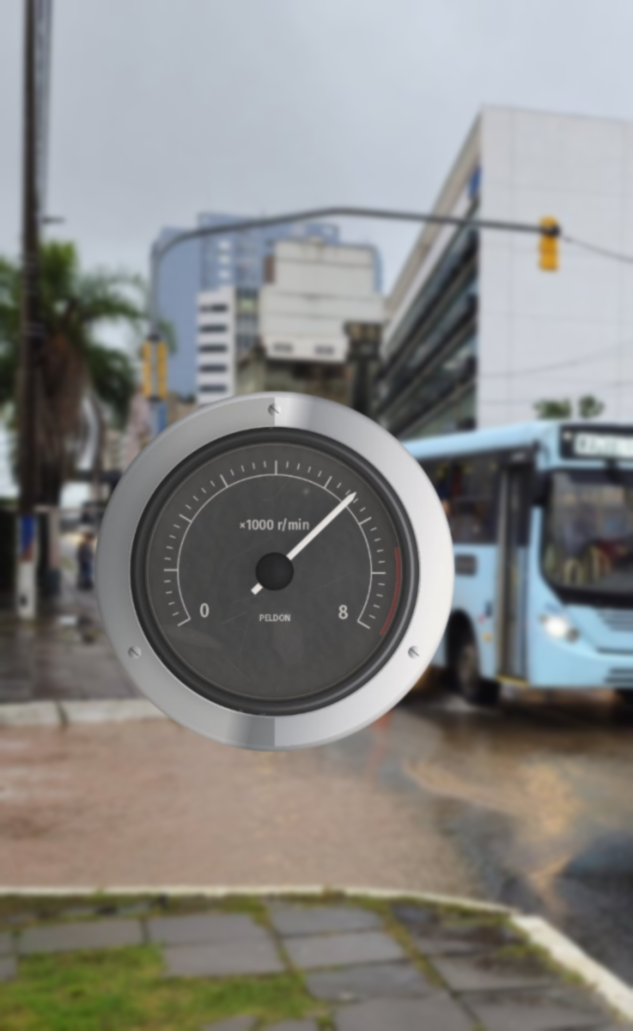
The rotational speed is 5500 (rpm)
